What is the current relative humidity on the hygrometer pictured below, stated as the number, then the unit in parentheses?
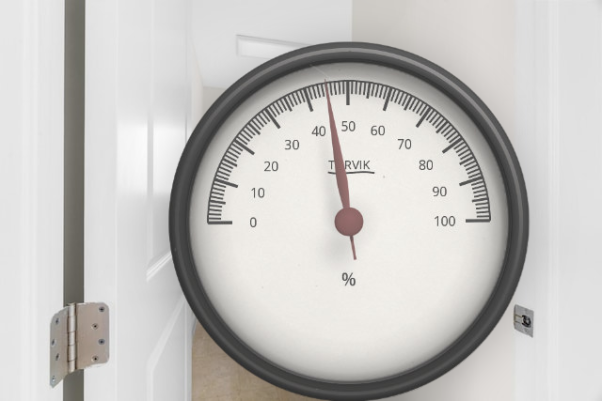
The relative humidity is 45 (%)
